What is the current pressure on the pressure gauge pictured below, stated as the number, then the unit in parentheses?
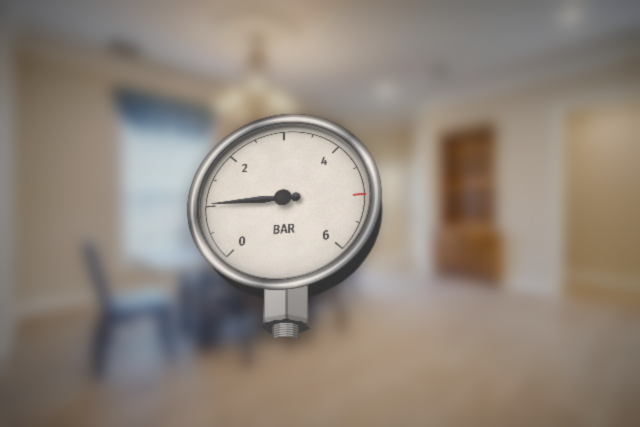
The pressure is 1 (bar)
